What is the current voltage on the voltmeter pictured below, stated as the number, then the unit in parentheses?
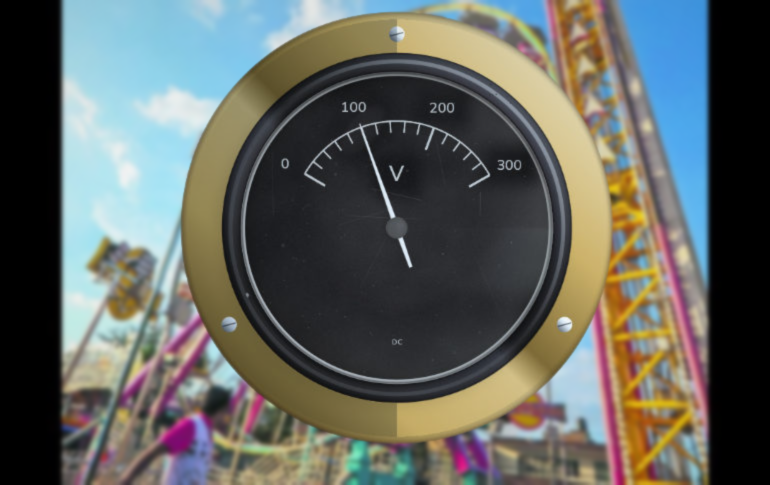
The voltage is 100 (V)
